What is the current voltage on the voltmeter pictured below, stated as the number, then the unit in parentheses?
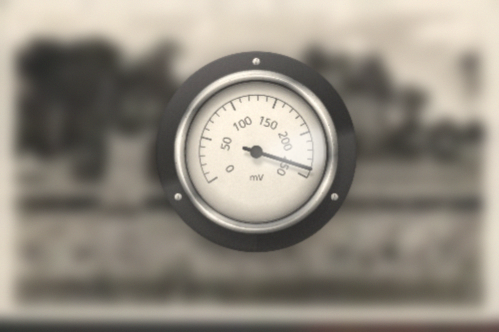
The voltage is 240 (mV)
